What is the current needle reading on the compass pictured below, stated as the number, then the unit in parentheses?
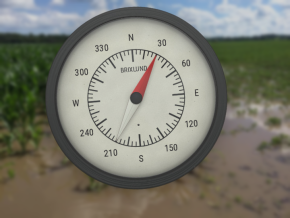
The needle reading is 30 (°)
